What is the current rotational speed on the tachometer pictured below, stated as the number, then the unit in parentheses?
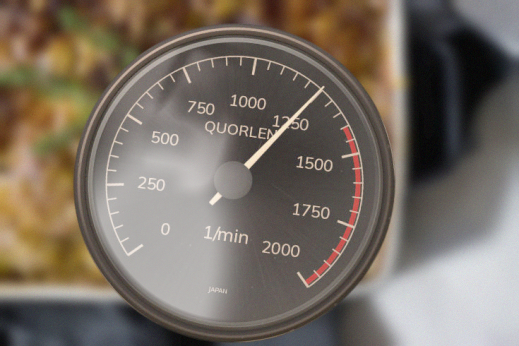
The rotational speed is 1250 (rpm)
